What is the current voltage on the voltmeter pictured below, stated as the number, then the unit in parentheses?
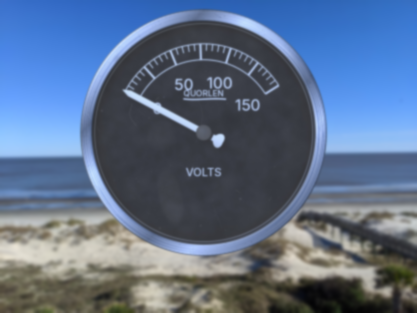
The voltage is 0 (V)
